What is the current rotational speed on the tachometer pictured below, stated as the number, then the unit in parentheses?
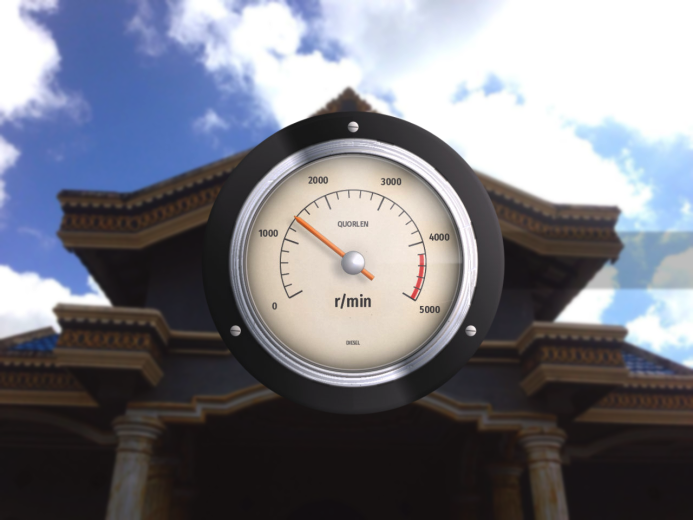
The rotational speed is 1400 (rpm)
